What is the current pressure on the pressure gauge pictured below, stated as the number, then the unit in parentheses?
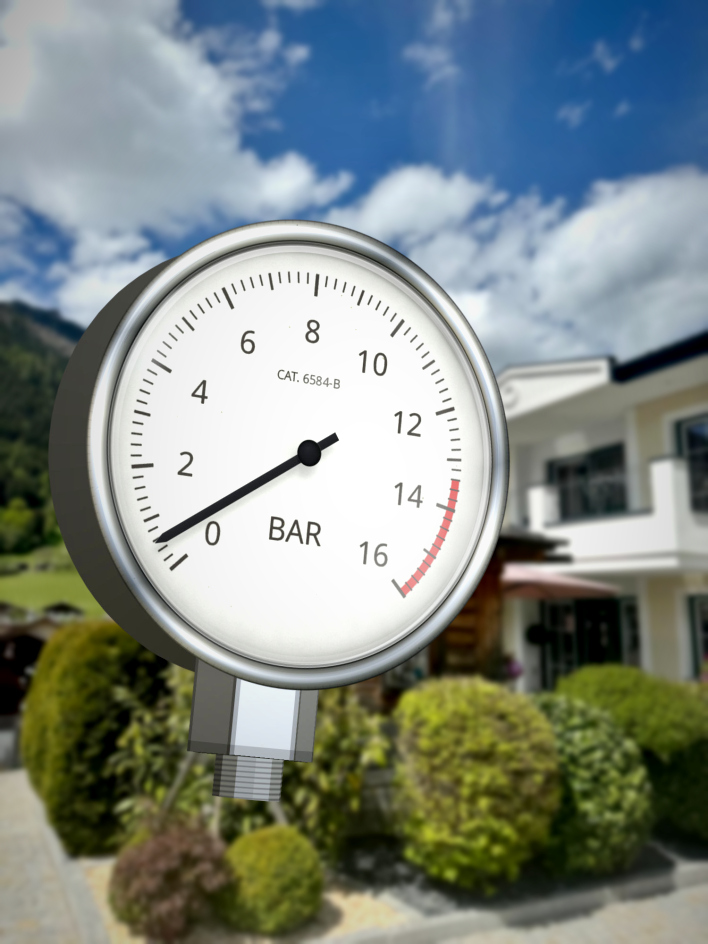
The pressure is 0.6 (bar)
